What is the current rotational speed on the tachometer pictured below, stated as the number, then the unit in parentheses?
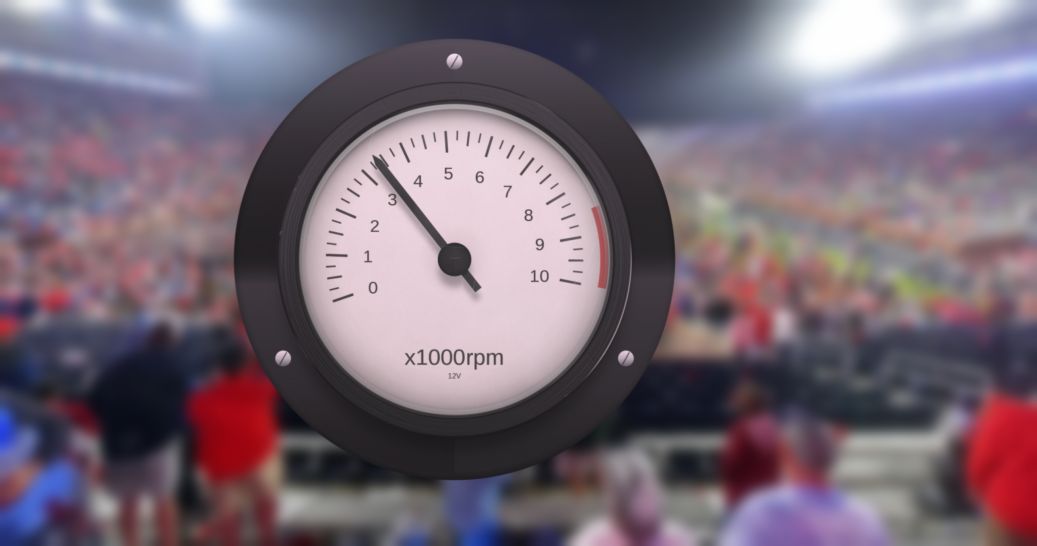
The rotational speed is 3375 (rpm)
